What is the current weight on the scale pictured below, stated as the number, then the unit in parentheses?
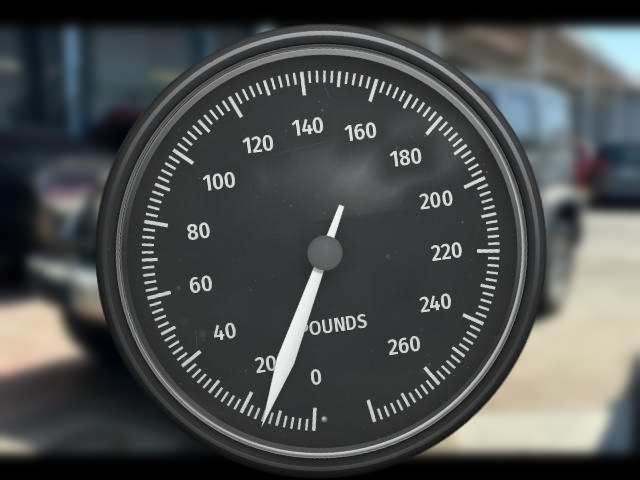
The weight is 14 (lb)
